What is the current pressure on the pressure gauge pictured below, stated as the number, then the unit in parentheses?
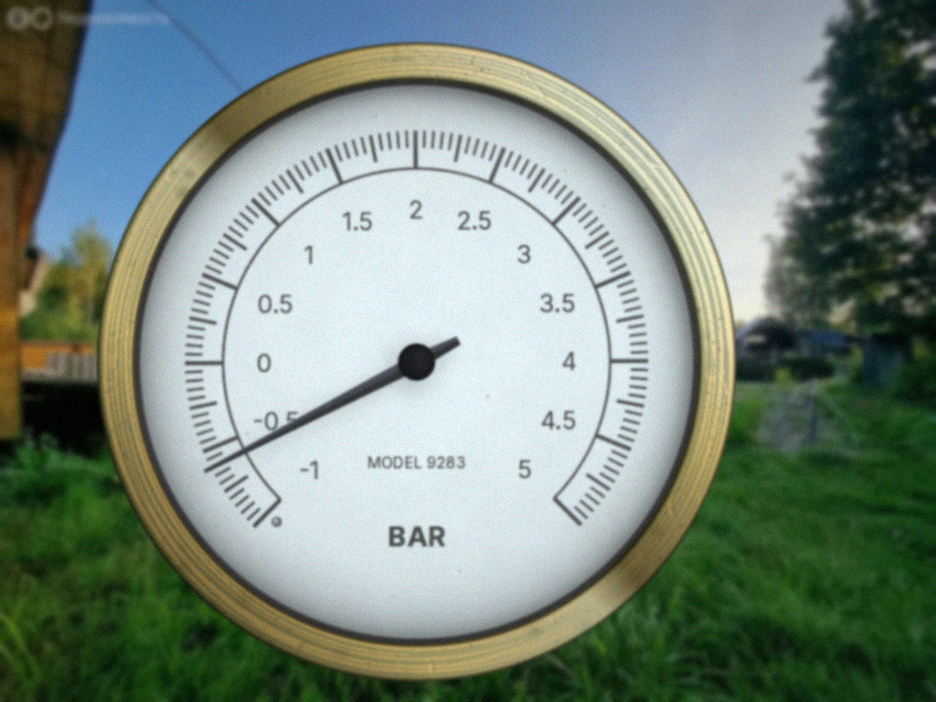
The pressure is -0.6 (bar)
